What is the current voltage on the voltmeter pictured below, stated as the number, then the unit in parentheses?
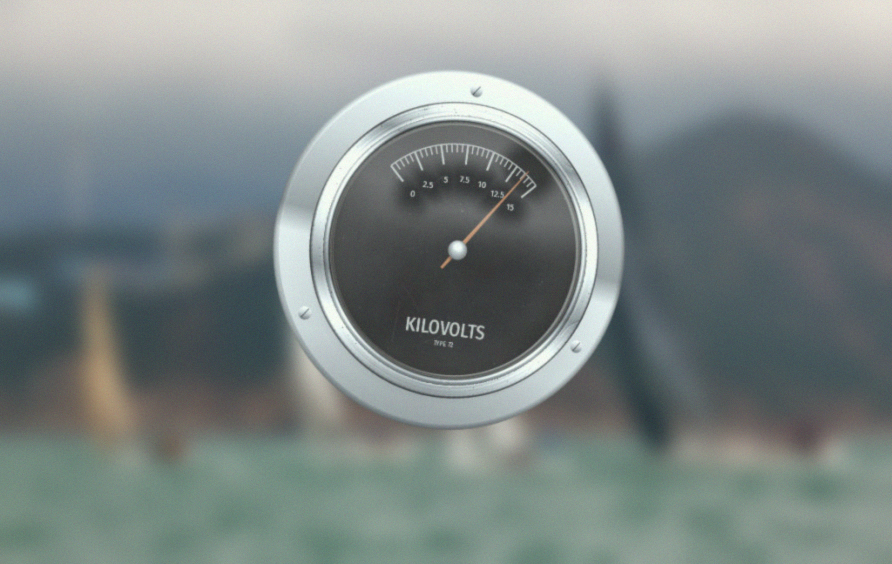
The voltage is 13.5 (kV)
